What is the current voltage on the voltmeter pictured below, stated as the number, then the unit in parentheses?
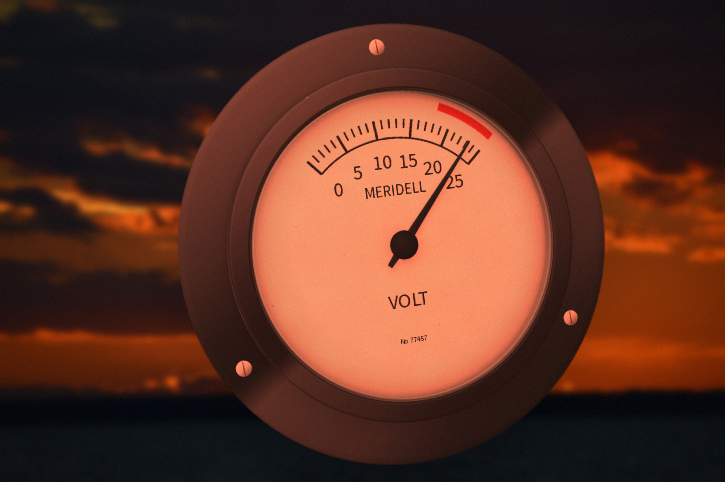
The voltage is 23 (V)
